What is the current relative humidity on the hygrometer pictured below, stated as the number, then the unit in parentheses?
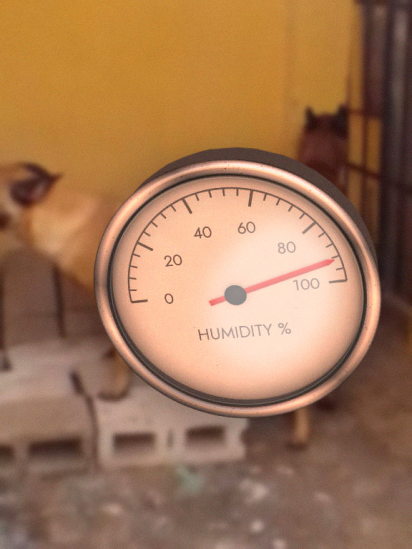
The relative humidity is 92 (%)
